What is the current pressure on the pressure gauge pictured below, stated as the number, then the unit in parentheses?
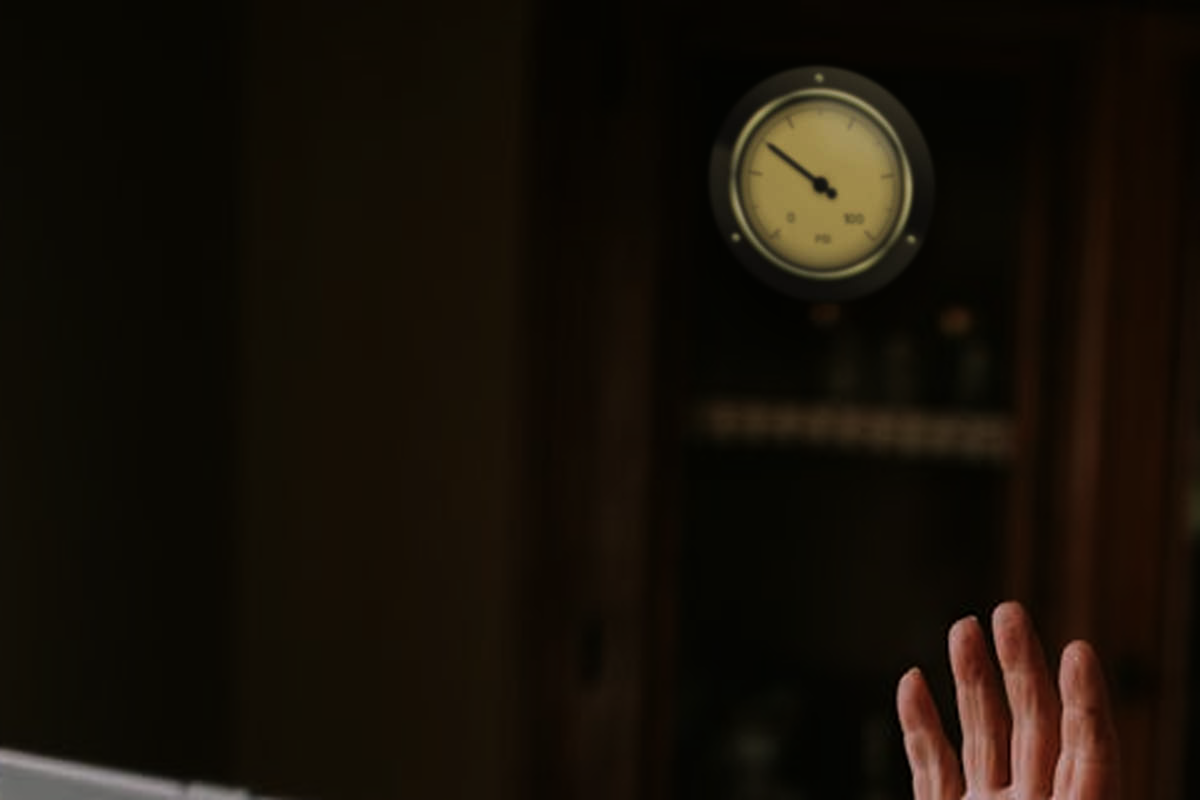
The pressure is 30 (psi)
